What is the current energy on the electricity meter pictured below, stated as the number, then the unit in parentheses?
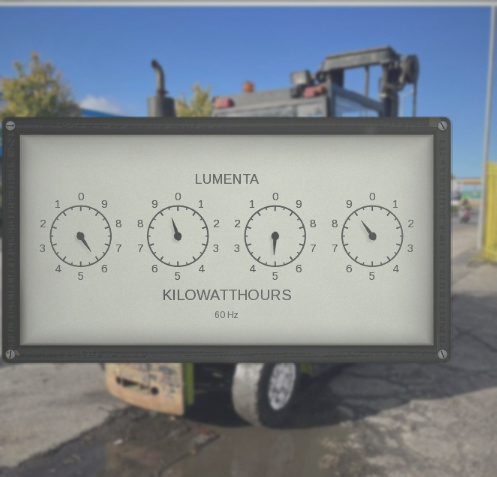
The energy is 5949 (kWh)
